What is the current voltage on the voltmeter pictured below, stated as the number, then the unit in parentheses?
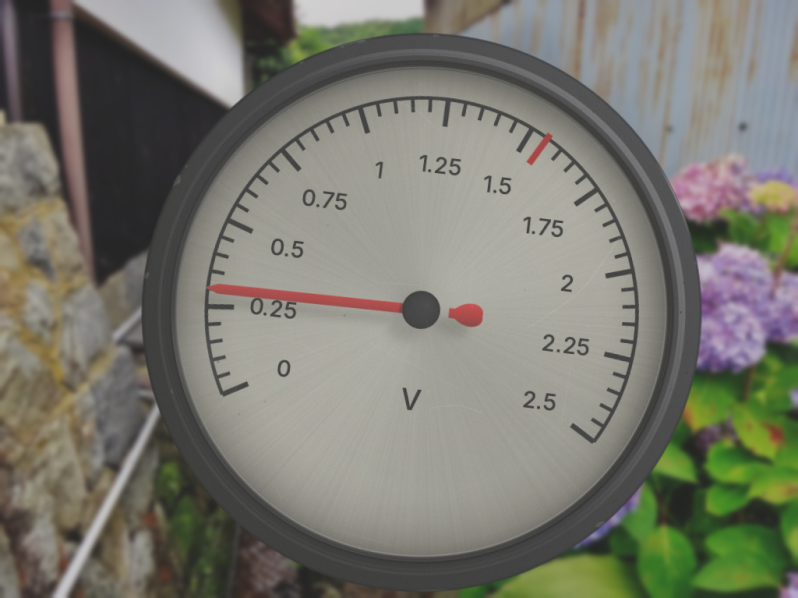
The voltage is 0.3 (V)
